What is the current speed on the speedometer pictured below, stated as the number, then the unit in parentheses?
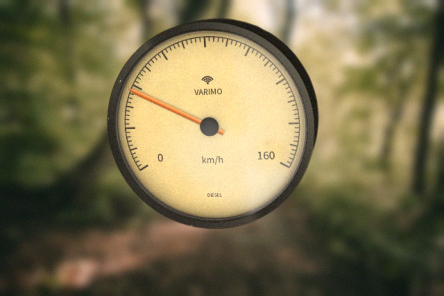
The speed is 38 (km/h)
